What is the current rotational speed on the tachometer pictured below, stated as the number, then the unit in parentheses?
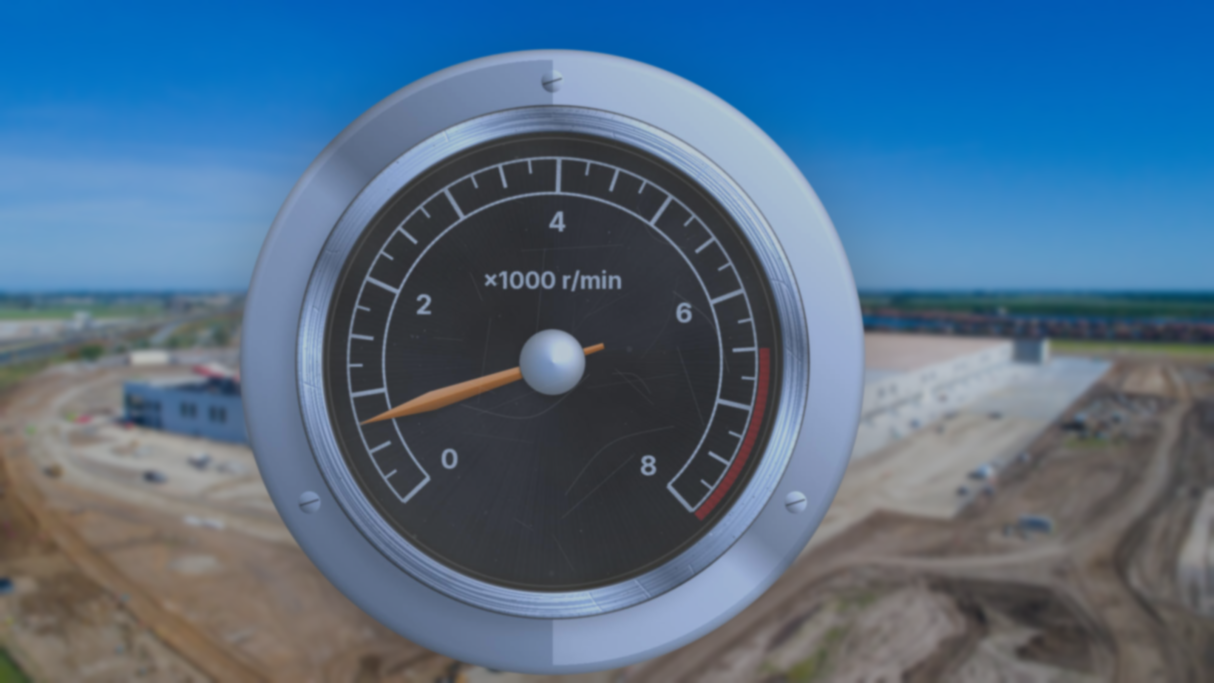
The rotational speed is 750 (rpm)
